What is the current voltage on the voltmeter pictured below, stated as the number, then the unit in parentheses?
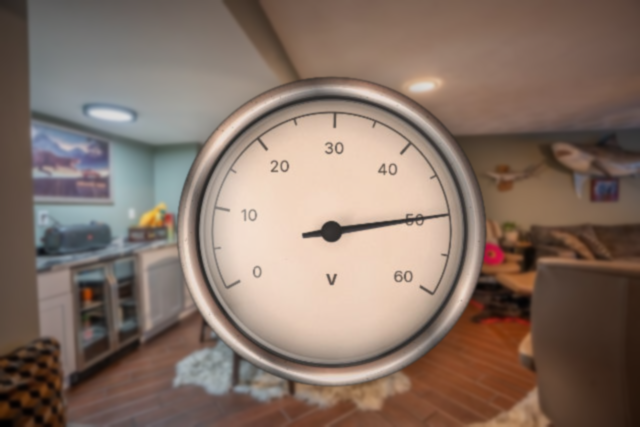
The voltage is 50 (V)
